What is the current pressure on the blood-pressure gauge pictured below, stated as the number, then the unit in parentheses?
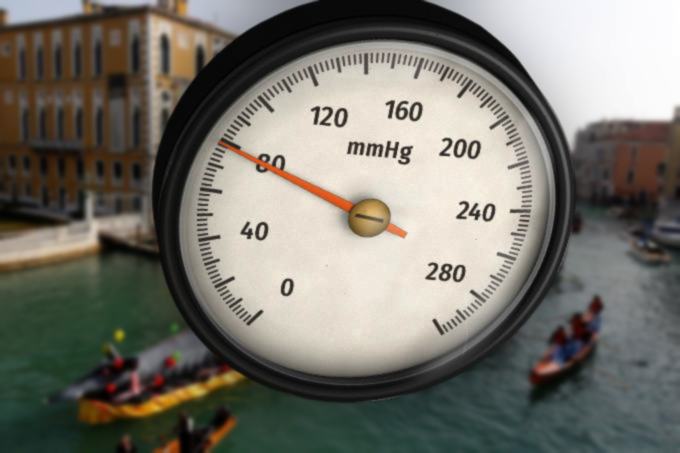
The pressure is 80 (mmHg)
